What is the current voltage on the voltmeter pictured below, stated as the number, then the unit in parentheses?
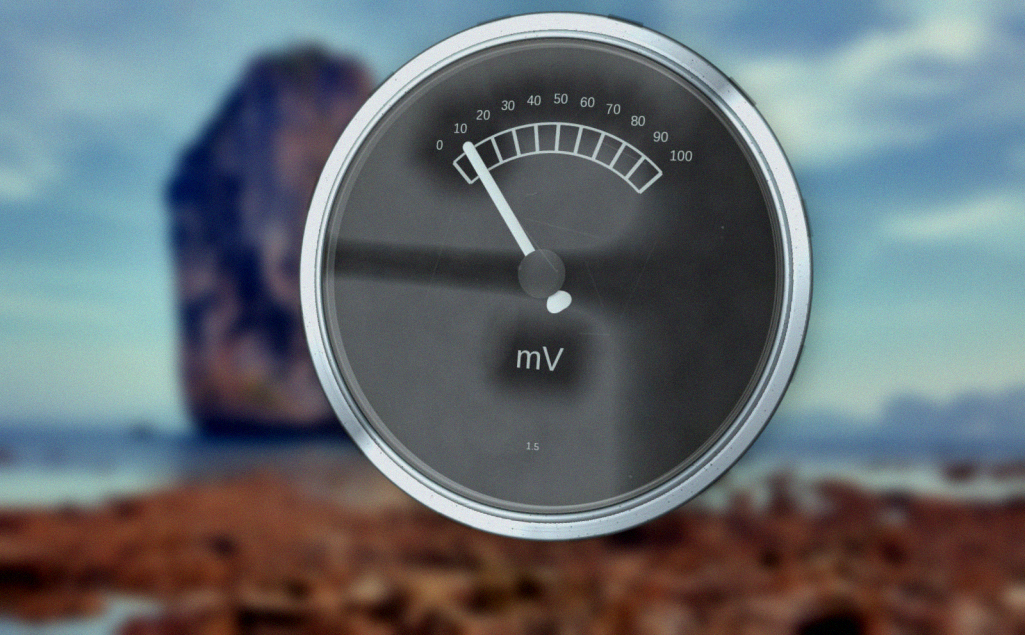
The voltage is 10 (mV)
